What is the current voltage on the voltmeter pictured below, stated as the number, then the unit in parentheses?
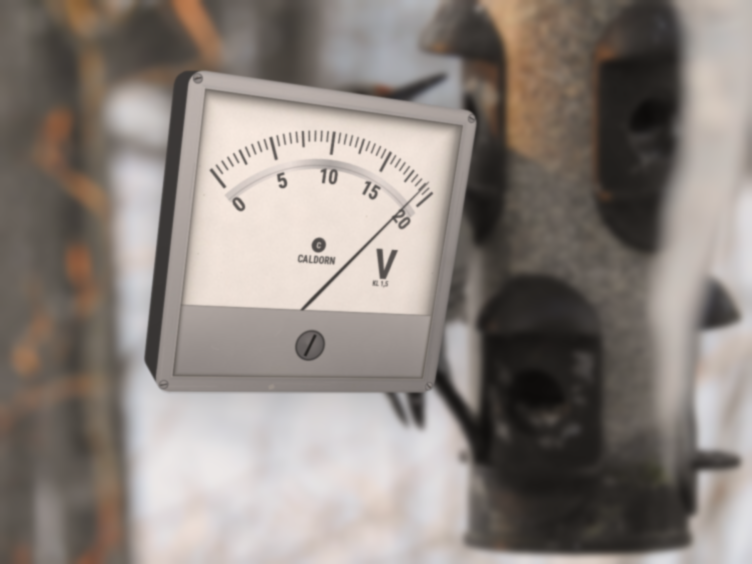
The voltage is 19 (V)
